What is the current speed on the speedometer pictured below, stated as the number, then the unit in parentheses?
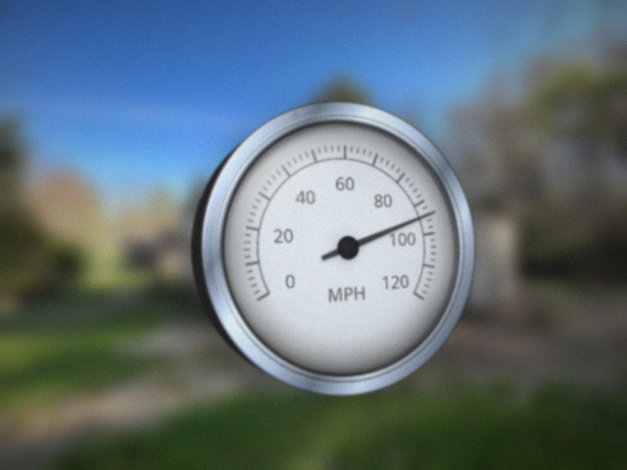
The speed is 94 (mph)
